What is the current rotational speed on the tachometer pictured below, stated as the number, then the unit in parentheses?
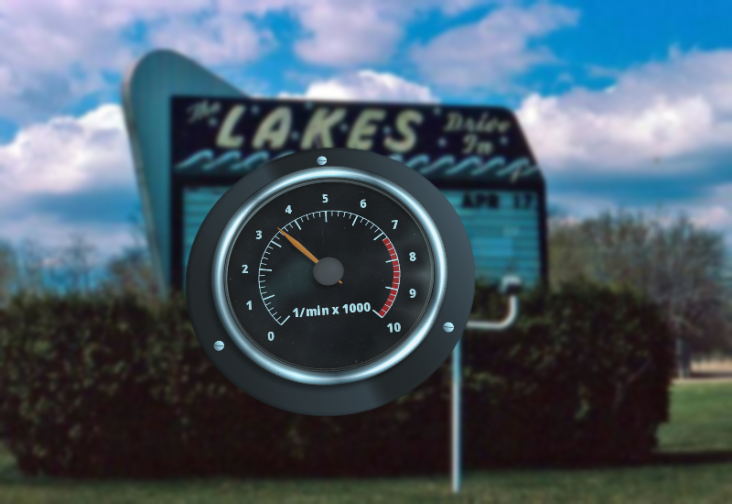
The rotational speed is 3400 (rpm)
